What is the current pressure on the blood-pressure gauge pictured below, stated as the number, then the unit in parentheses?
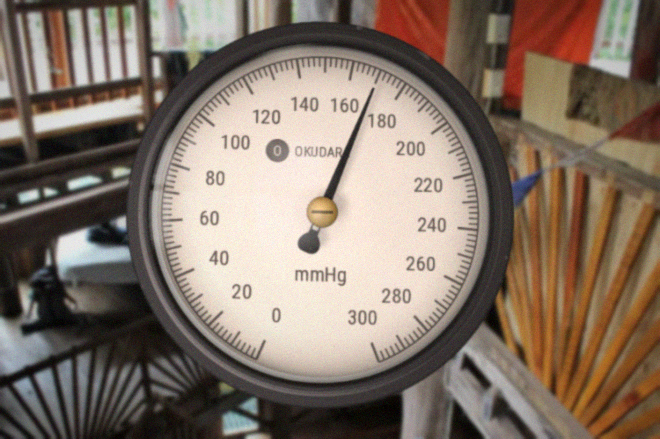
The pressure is 170 (mmHg)
